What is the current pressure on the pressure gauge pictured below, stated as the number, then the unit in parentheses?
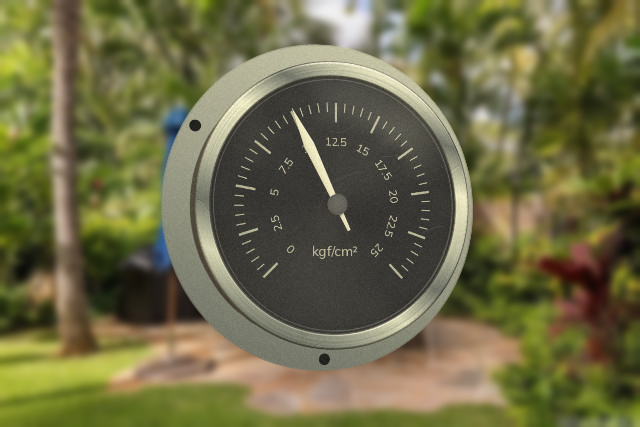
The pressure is 10 (kg/cm²)
